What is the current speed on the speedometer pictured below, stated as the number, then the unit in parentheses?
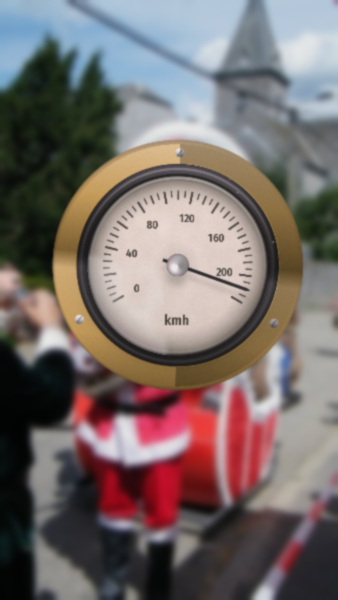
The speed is 210 (km/h)
